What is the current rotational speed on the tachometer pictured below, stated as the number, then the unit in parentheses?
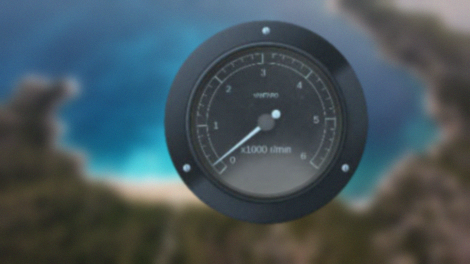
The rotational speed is 200 (rpm)
